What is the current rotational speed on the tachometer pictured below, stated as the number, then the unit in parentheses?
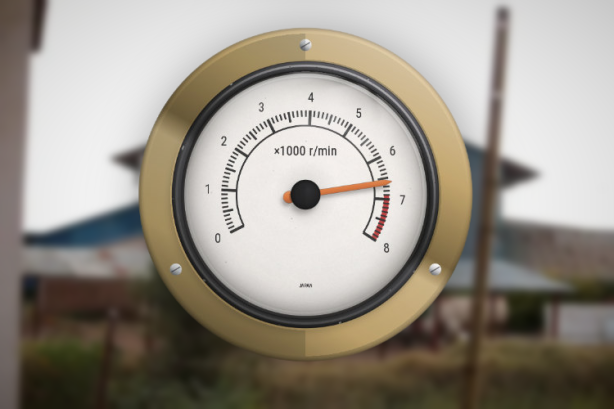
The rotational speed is 6600 (rpm)
